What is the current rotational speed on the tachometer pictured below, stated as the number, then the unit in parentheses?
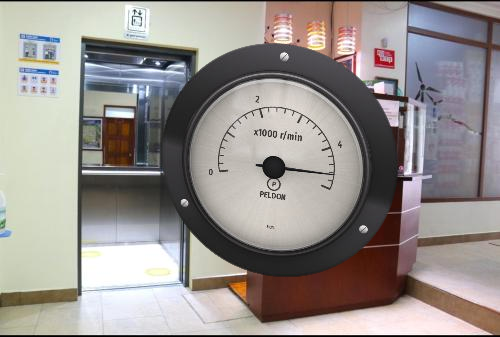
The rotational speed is 4600 (rpm)
